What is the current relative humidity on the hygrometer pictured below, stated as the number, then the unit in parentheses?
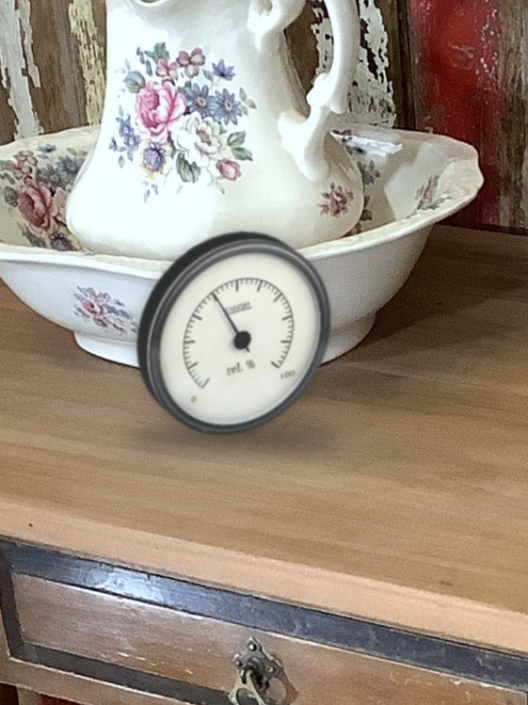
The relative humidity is 40 (%)
